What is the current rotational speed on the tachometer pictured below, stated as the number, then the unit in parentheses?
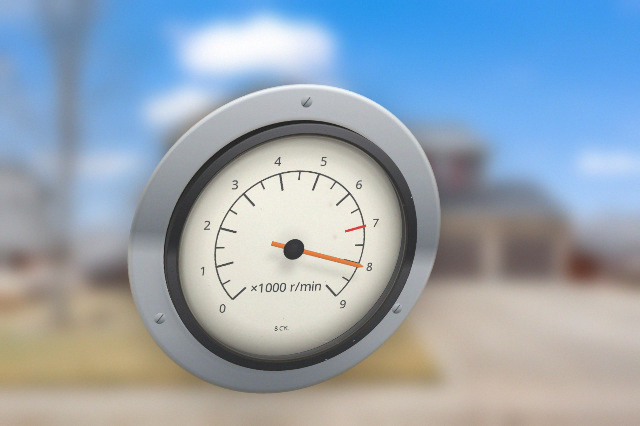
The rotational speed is 8000 (rpm)
